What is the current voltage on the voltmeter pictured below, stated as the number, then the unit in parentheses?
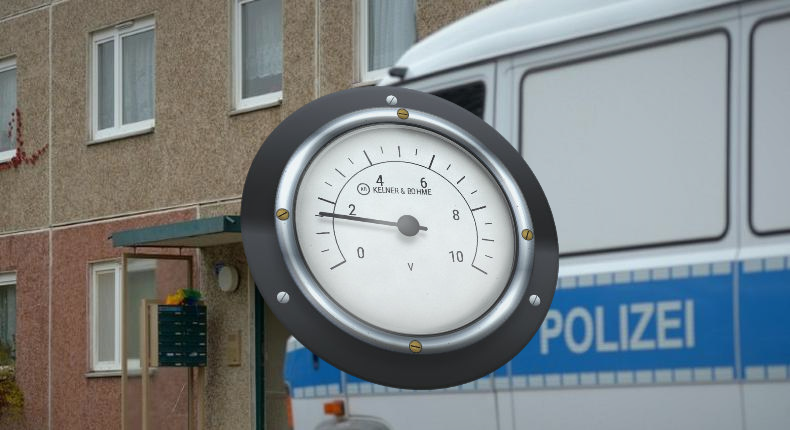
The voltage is 1.5 (V)
